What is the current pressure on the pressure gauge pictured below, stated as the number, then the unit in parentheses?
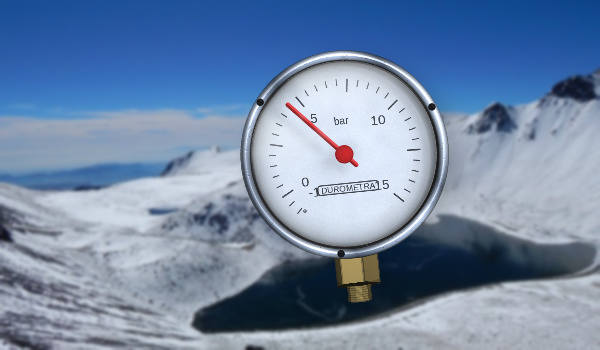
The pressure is 4.5 (bar)
